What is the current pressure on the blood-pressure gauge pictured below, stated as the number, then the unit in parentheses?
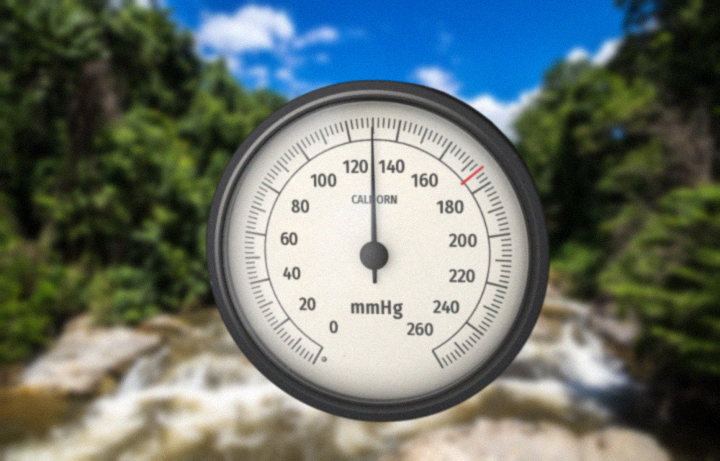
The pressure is 130 (mmHg)
